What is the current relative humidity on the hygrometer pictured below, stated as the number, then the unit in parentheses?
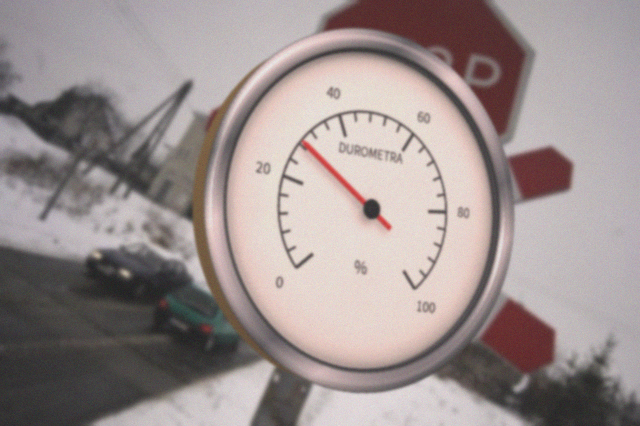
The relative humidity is 28 (%)
